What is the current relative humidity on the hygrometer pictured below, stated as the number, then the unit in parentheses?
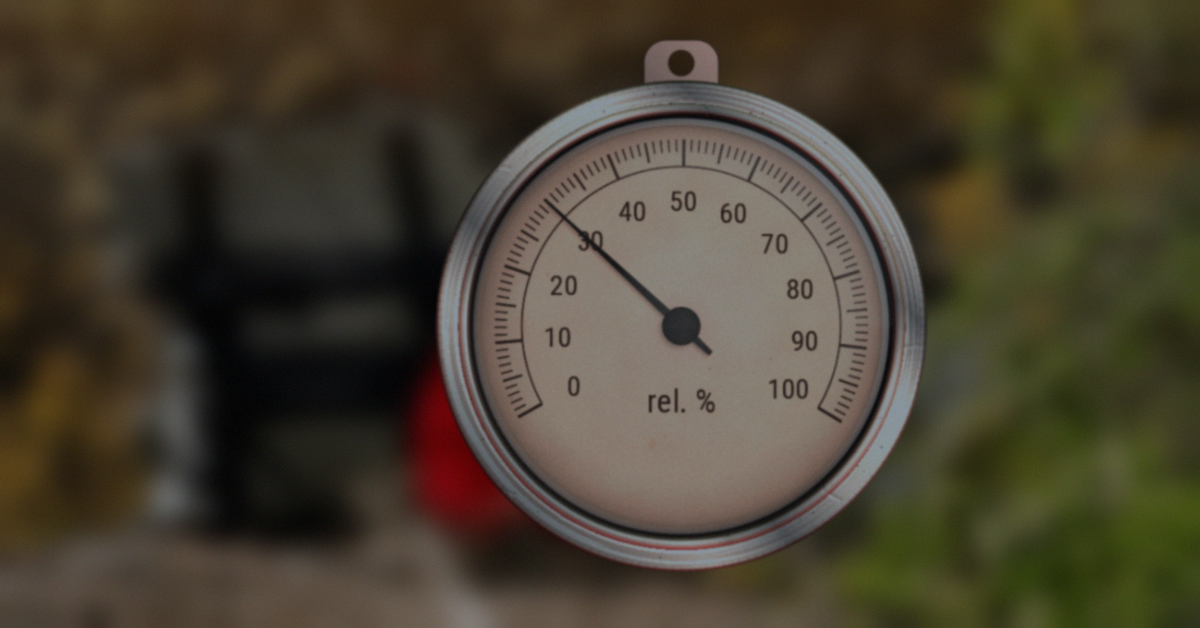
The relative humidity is 30 (%)
